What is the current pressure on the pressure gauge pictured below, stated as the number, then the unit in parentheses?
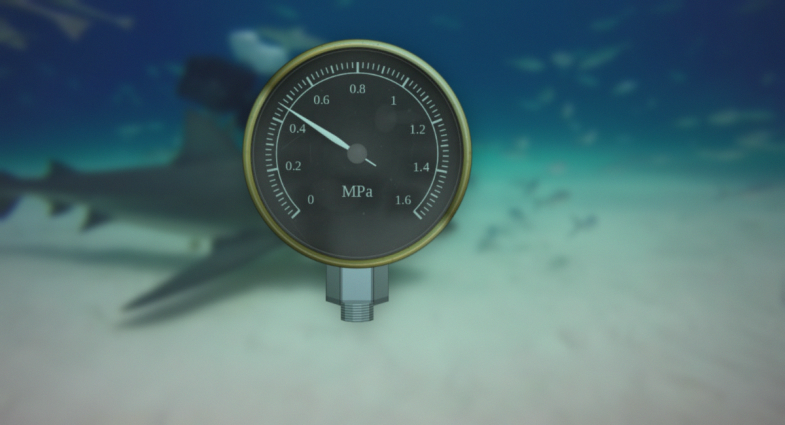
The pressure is 0.46 (MPa)
